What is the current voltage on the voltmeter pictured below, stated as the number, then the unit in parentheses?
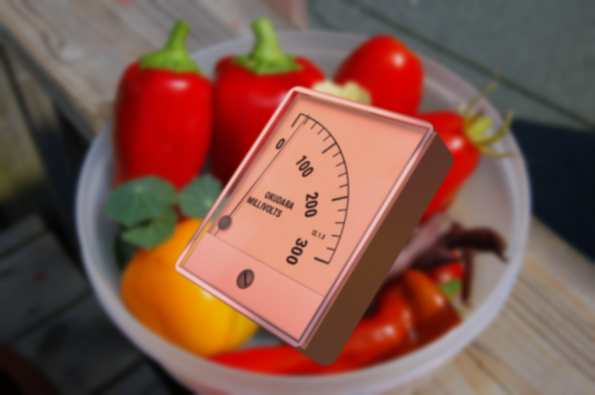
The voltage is 20 (mV)
